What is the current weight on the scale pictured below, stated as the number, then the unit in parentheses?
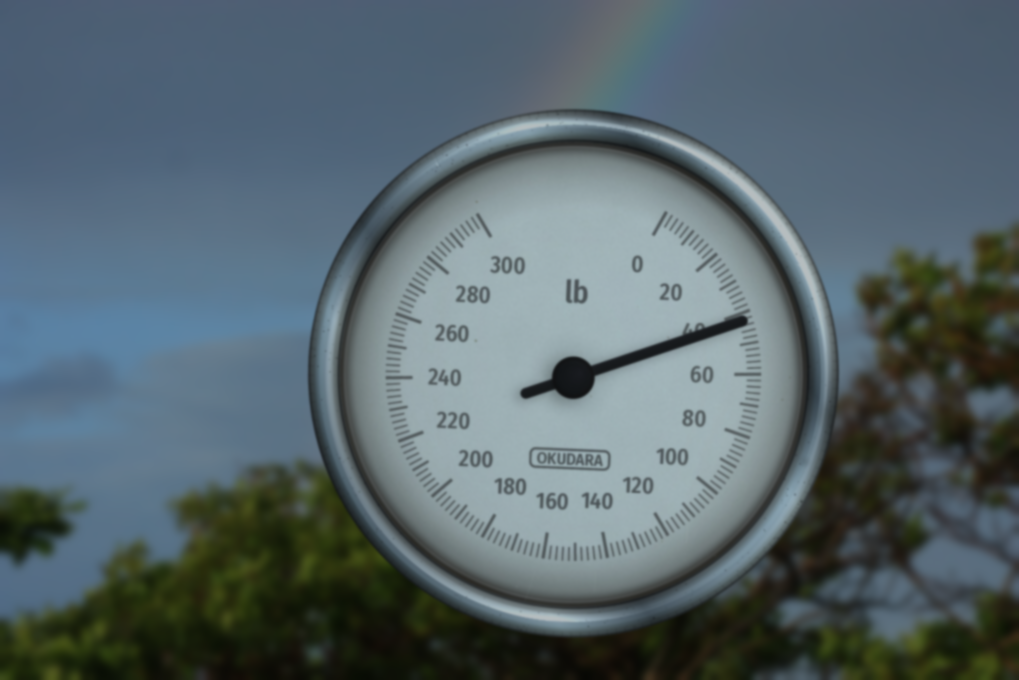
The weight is 42 (lb)
